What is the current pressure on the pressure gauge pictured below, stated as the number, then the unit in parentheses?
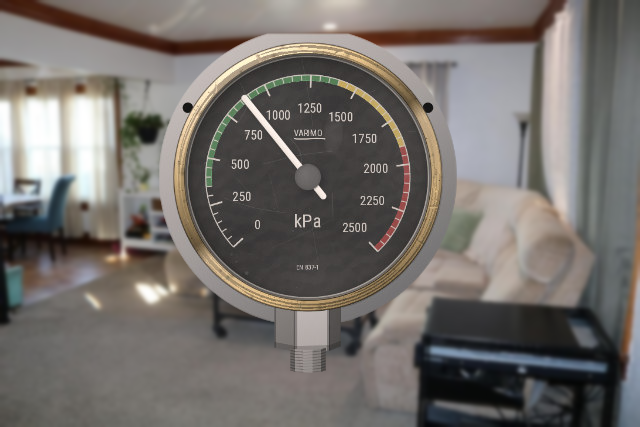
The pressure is 875 (kPa)
